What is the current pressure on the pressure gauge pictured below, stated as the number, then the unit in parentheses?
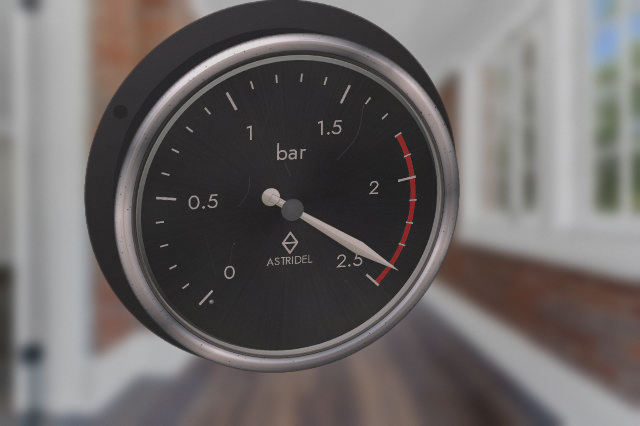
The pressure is 2.4 (bar)
